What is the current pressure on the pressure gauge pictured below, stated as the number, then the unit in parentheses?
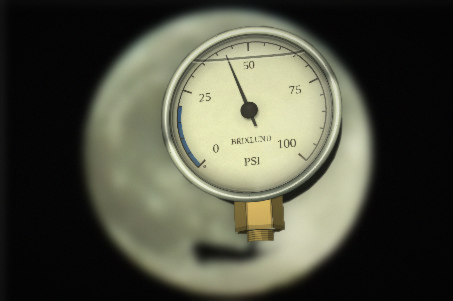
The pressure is 42.5 (psi)
